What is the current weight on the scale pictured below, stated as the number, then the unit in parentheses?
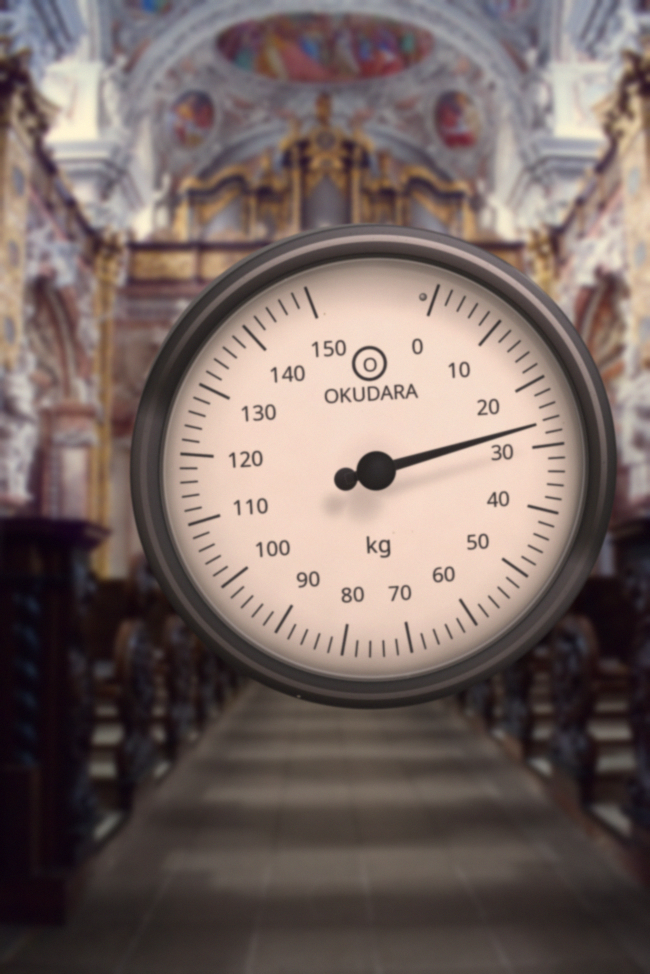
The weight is 26 (kg)
